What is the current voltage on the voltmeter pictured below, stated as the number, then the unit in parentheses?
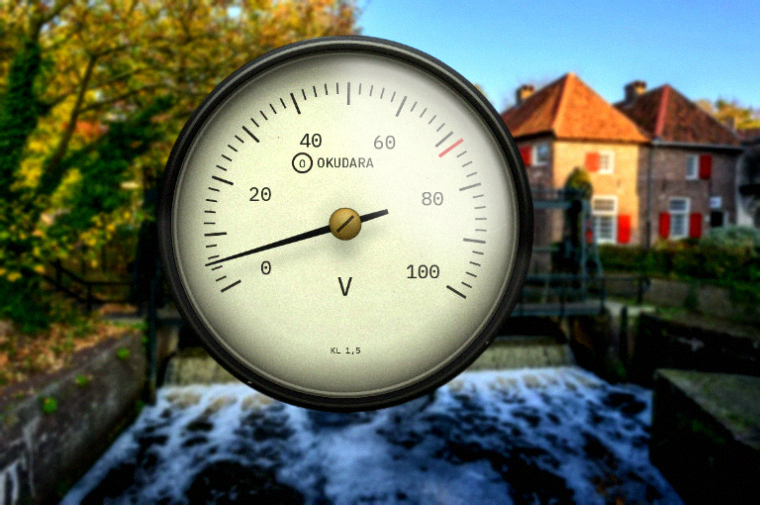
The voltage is 5 (V)
